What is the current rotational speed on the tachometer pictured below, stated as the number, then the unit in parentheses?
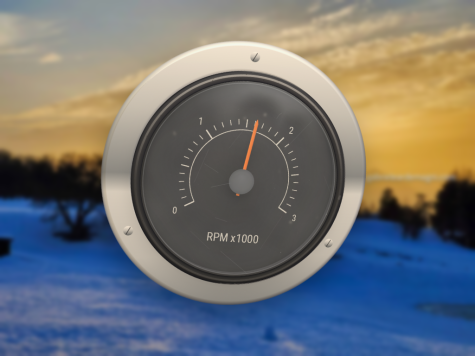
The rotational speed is 1600 (rpm)
